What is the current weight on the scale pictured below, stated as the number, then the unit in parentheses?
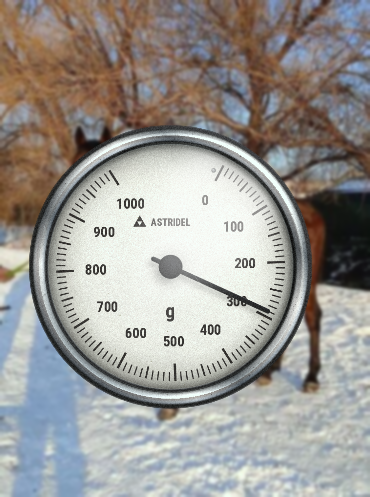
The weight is 290 (g)
